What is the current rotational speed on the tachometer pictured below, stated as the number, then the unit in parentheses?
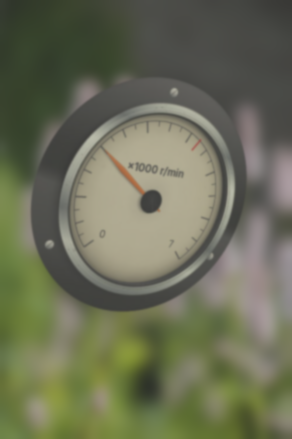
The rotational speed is 2000 (rpm)
